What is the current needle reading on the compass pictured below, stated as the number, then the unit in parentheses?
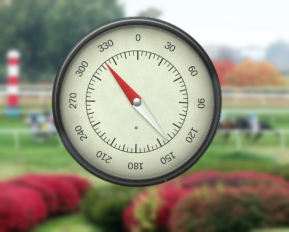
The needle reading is 320 (°)
